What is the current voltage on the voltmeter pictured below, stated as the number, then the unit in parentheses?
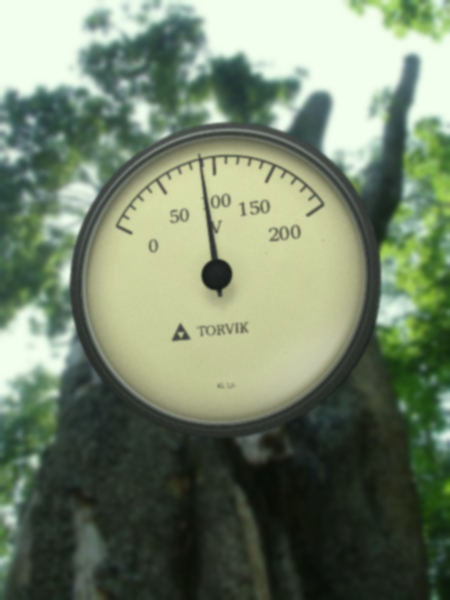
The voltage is 90 (V)
